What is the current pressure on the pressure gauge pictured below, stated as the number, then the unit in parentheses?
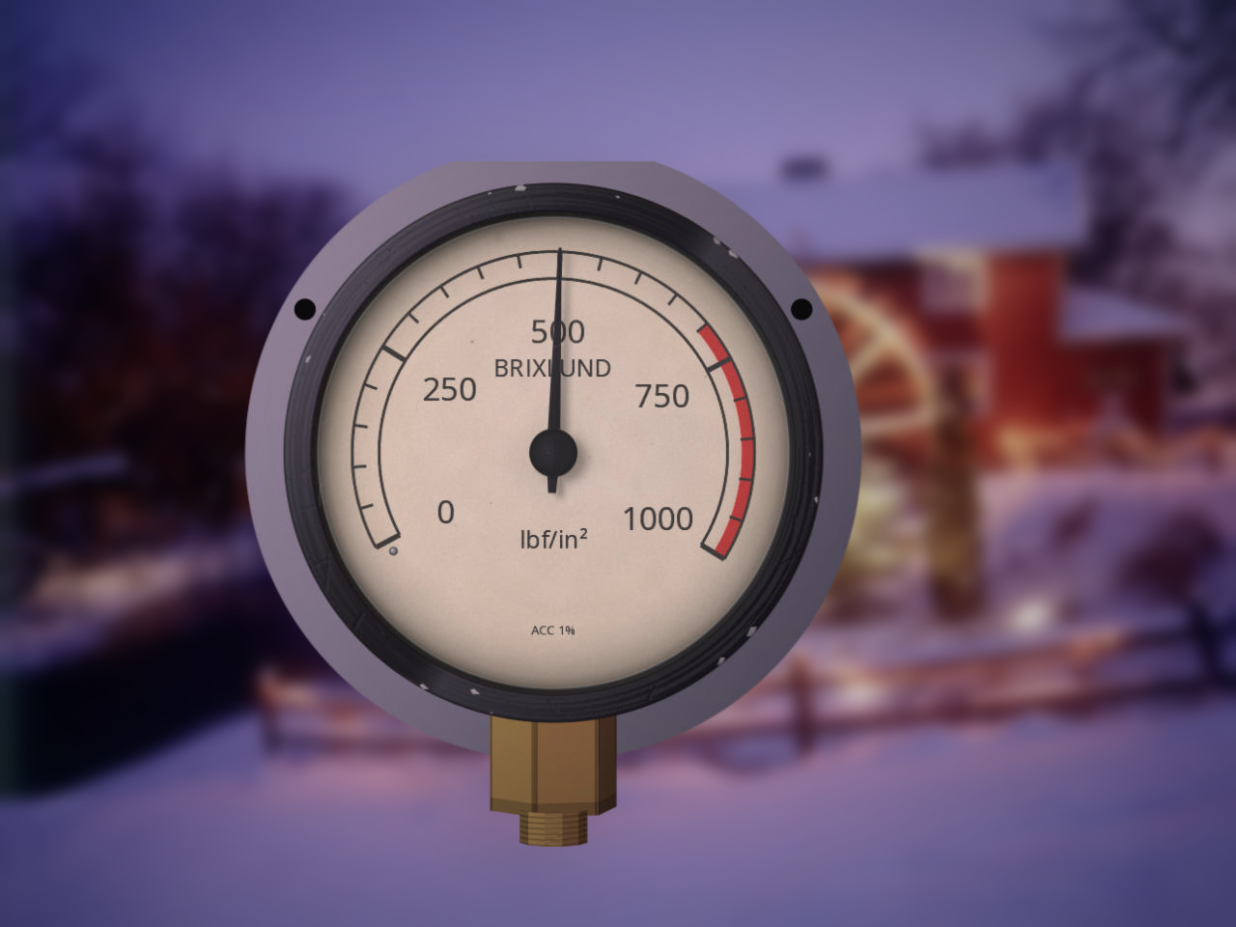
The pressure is 500 (psi)
